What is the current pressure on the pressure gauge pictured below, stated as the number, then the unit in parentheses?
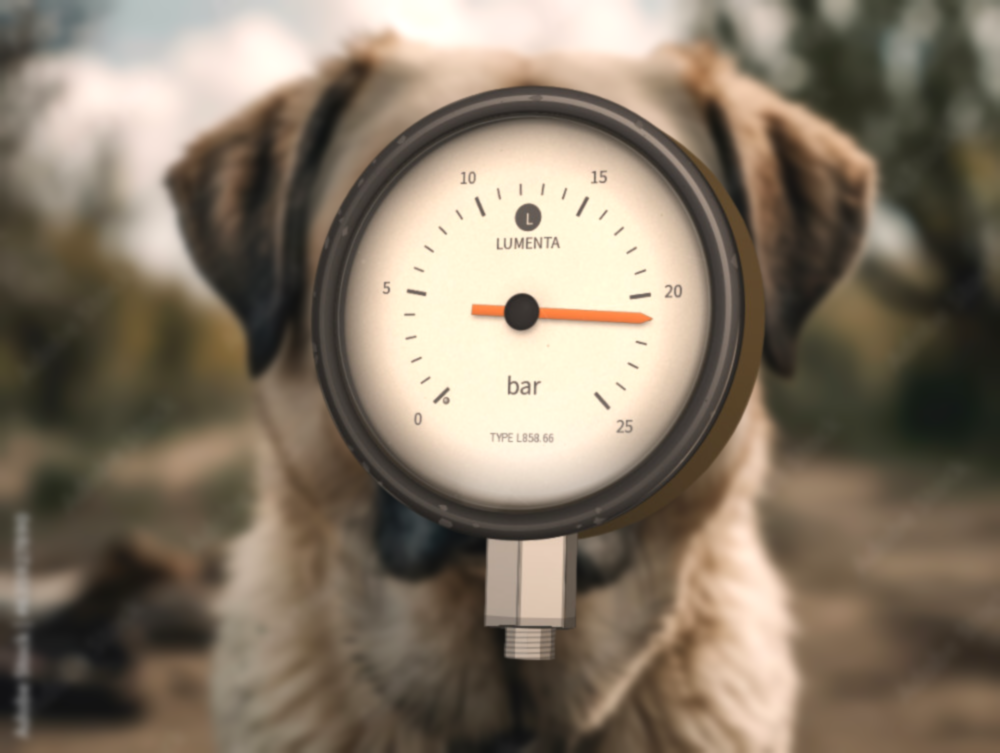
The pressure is 21 (bar)
